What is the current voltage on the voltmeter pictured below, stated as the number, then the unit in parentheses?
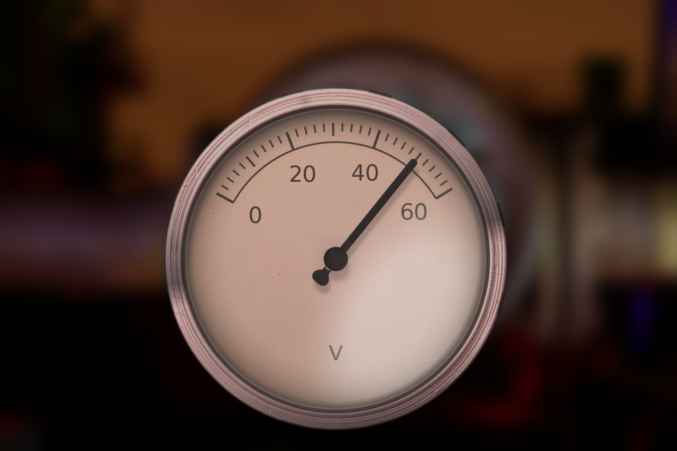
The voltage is 50 (V)
